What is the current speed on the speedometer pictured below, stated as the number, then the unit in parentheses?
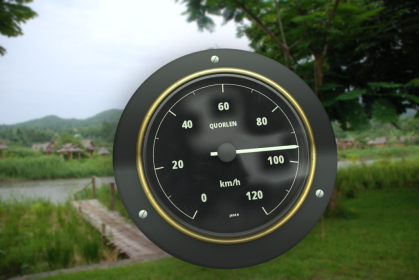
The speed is 95 (km/h)
